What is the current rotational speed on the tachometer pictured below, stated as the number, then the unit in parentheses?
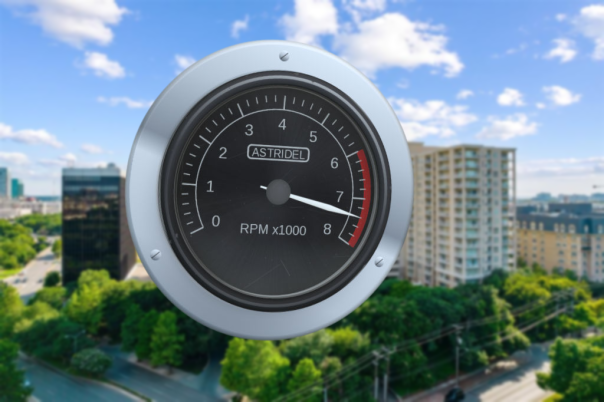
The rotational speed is 7400 (rpm)
